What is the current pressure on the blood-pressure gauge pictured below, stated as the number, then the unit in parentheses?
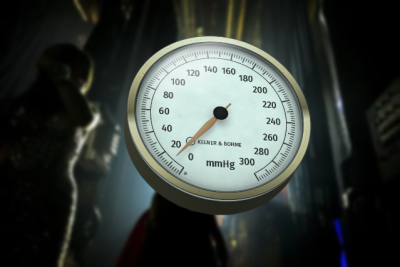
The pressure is 10 (mmHg)
